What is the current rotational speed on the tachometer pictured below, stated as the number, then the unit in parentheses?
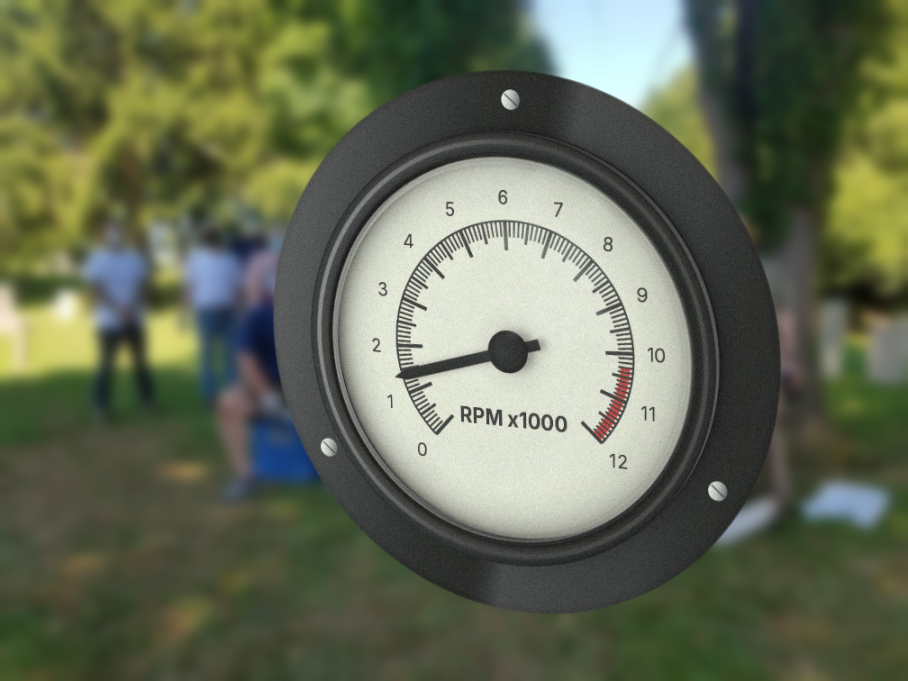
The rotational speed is 1400 (rpm)
